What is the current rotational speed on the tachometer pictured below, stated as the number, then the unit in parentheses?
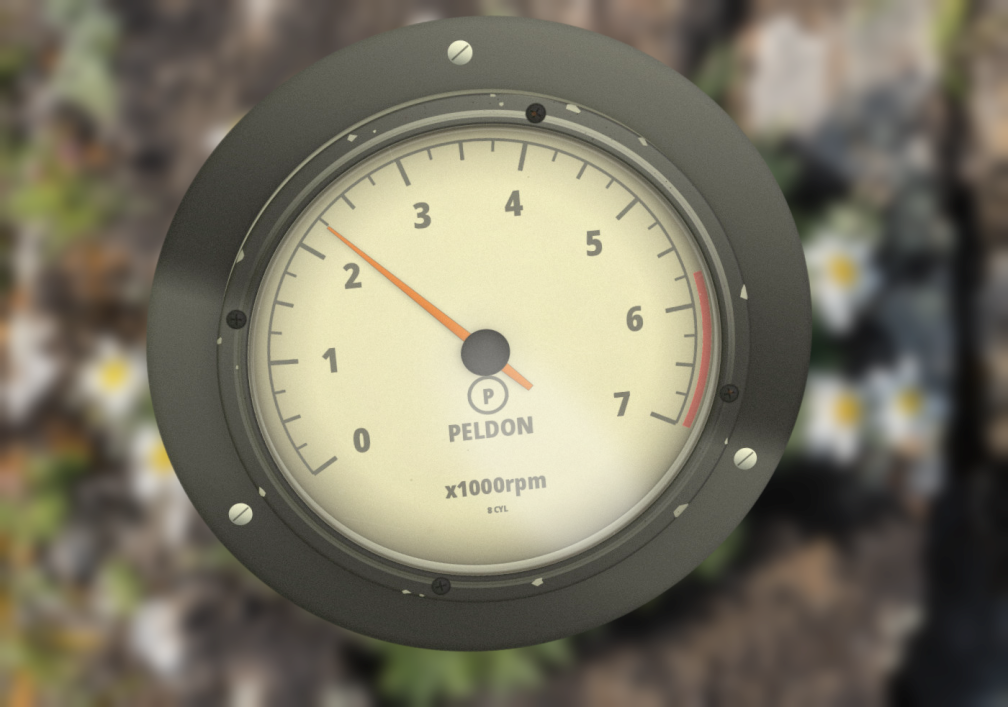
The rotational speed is 2250 (rpm)
